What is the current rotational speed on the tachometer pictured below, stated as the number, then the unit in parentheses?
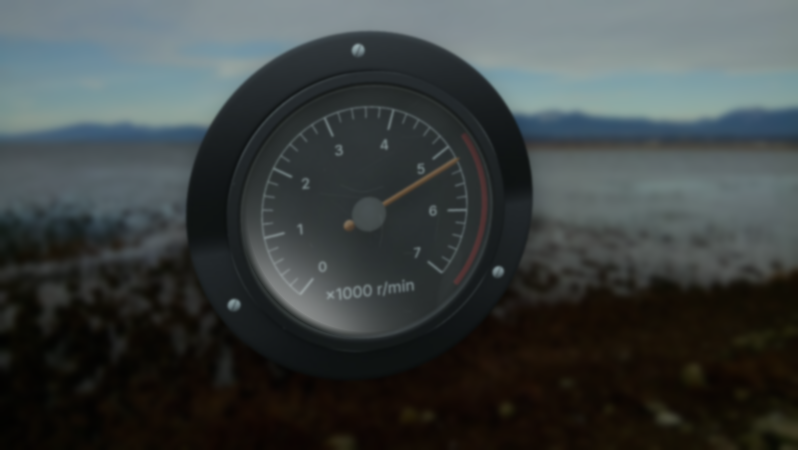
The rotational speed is 5200 (rpm)
